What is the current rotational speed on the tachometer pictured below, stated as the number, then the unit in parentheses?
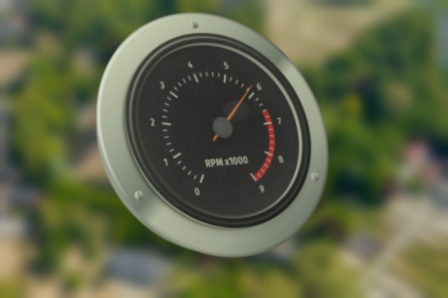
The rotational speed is 5800 (rpm)
